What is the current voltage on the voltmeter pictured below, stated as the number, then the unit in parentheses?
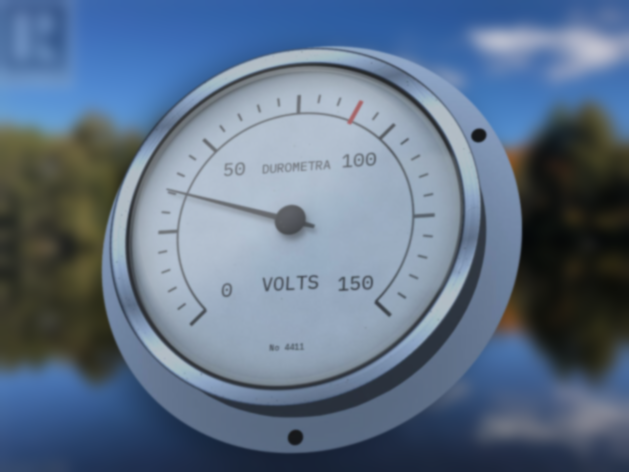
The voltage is 35 (V)
